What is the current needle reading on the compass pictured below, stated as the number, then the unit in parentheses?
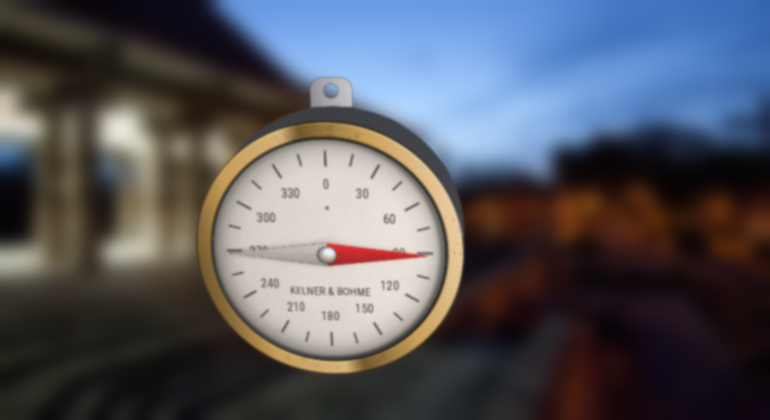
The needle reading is 90 (°)
